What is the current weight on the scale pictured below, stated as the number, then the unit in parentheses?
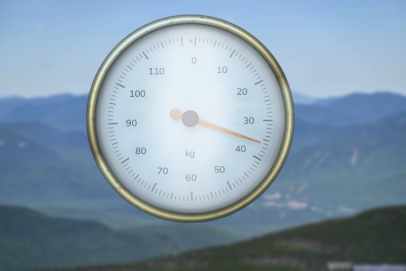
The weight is 36 (kg)
